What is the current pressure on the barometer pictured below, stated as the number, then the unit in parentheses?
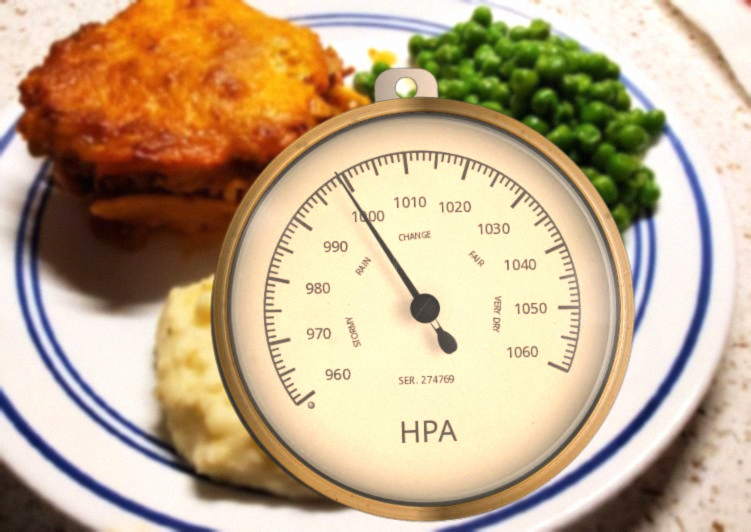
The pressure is 999 (hPa)
